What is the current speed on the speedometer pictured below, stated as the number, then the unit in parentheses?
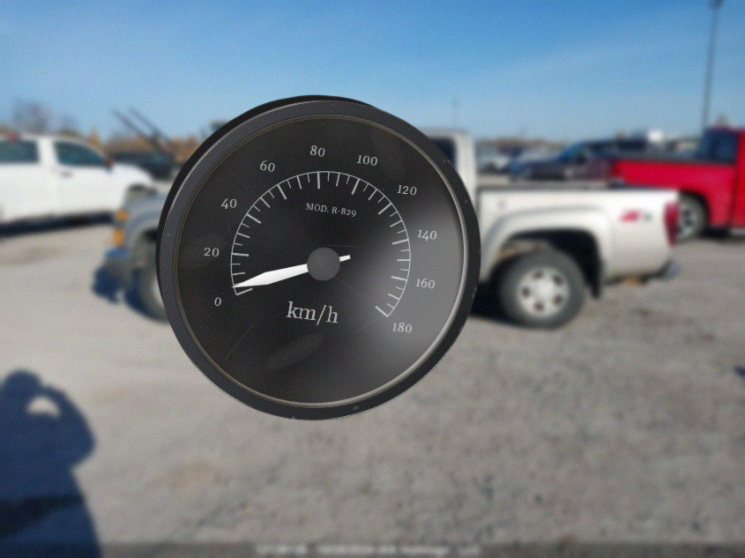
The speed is 5 (km/h)
